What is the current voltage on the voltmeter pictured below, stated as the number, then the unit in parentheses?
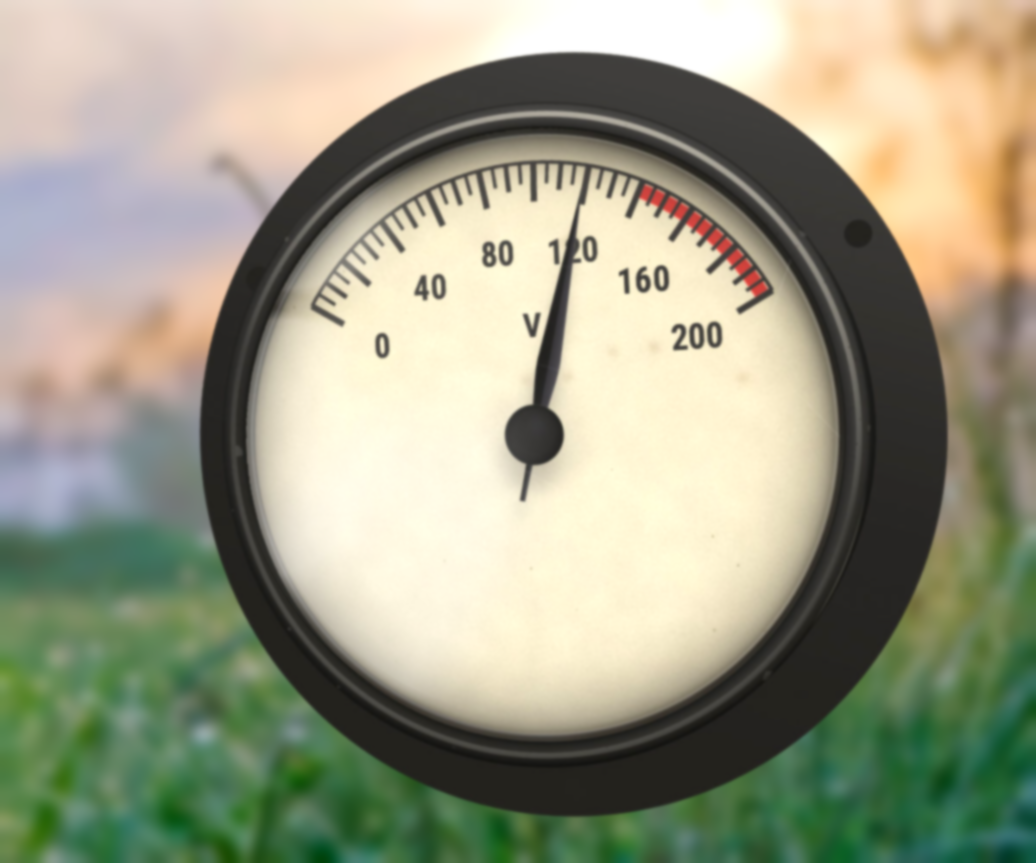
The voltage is 120 (V)
